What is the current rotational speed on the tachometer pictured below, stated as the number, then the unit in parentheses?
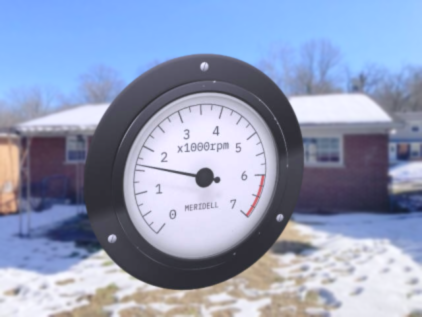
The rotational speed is 1625 (rpm)
